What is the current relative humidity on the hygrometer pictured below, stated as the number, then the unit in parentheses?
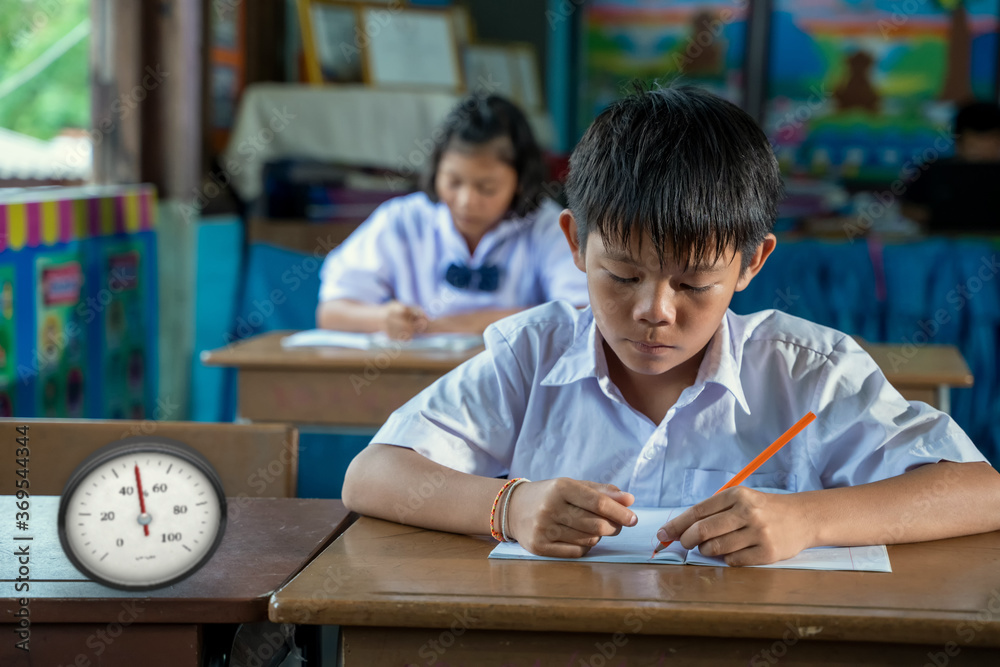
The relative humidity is 48 (%)
